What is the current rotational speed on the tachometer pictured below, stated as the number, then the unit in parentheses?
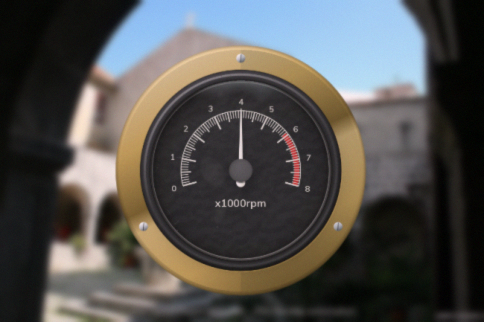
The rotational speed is 4000 (rpm)
